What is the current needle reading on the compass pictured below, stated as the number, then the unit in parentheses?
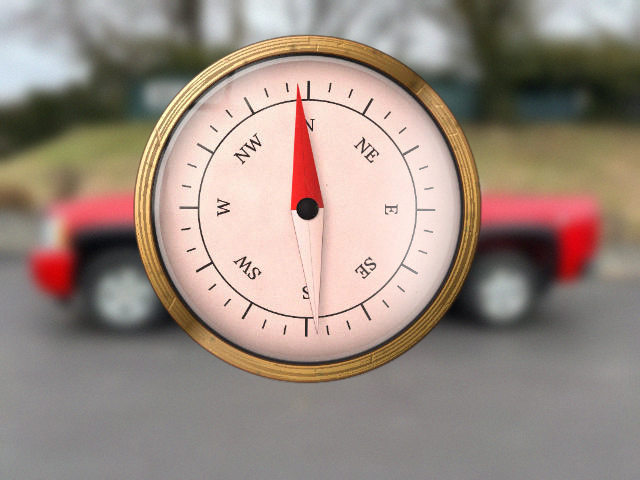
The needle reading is 355 (°)
